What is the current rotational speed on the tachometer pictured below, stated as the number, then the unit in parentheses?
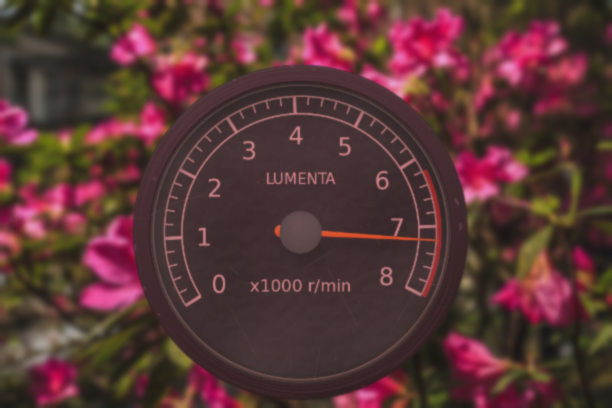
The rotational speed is 7200 (rpm)
